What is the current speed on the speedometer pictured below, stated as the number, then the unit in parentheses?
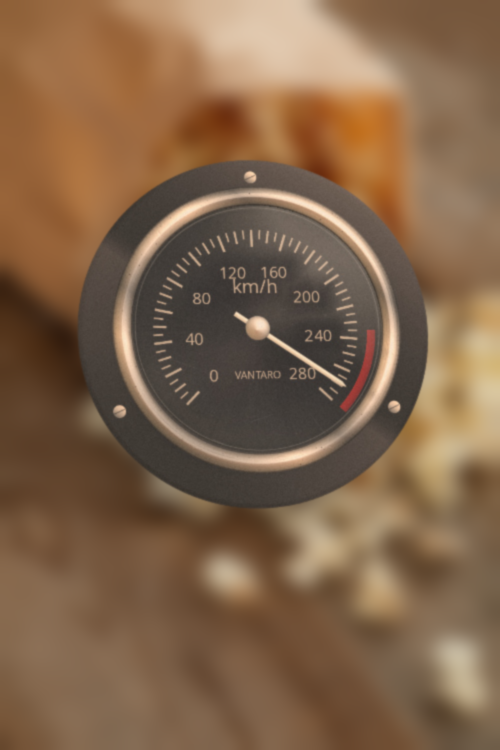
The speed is 270 (km/h)
